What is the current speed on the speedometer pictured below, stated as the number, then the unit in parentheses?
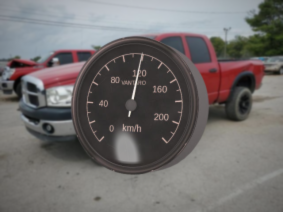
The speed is 120 (km/h)
